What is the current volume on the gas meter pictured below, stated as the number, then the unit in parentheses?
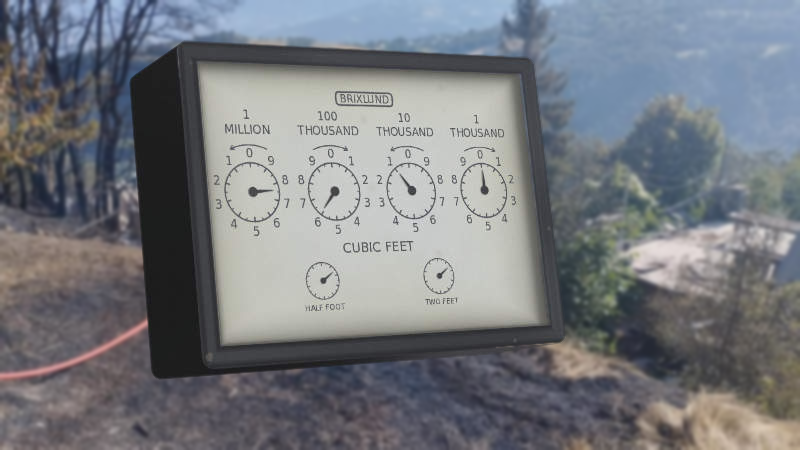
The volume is 761000 (ft³)
